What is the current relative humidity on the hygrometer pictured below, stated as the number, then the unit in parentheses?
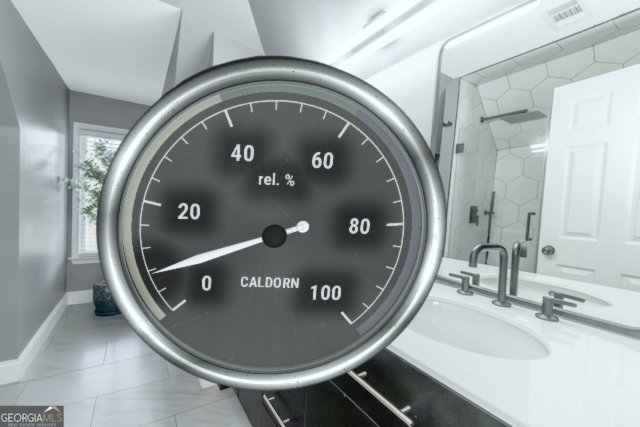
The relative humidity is 8 (%)
